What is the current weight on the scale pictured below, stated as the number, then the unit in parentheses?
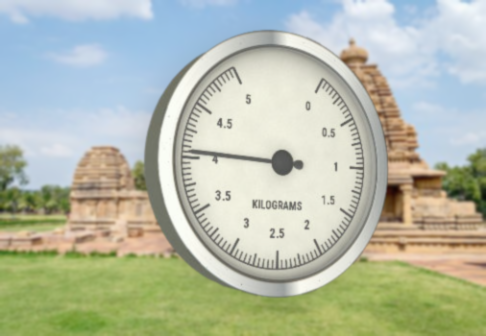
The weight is 4.05 (kg)
